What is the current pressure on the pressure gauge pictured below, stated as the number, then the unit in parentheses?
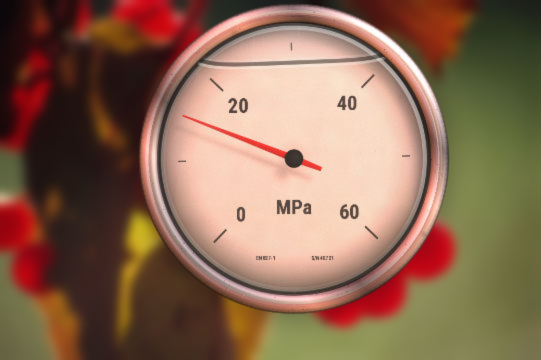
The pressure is 15 (MPa)
